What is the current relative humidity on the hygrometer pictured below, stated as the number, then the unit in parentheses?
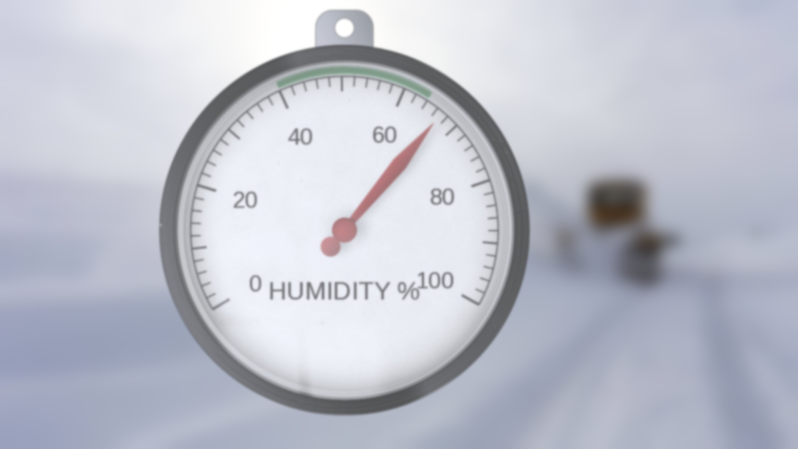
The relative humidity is 67 (%)
